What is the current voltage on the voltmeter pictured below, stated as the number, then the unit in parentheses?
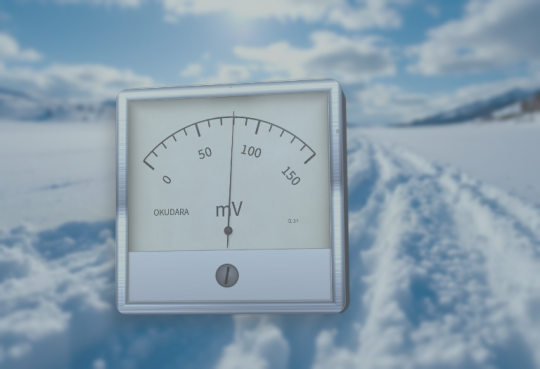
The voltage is 80 (mV)
